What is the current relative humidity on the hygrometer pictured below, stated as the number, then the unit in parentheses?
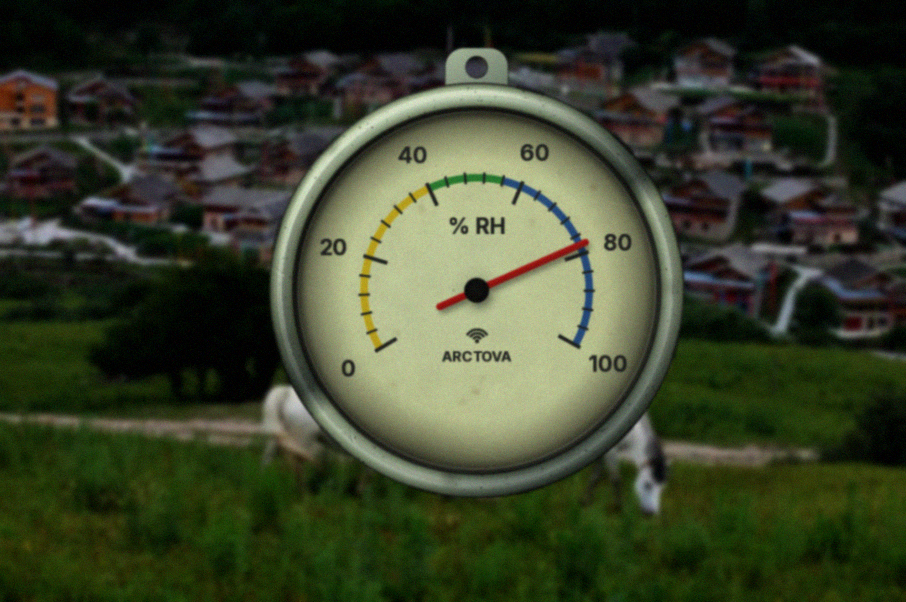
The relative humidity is 78 (%)
